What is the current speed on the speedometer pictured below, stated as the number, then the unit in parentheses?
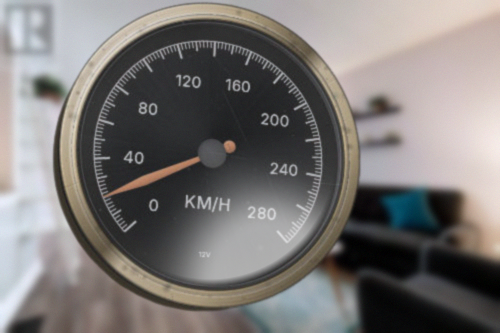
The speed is 20 (km/h)
